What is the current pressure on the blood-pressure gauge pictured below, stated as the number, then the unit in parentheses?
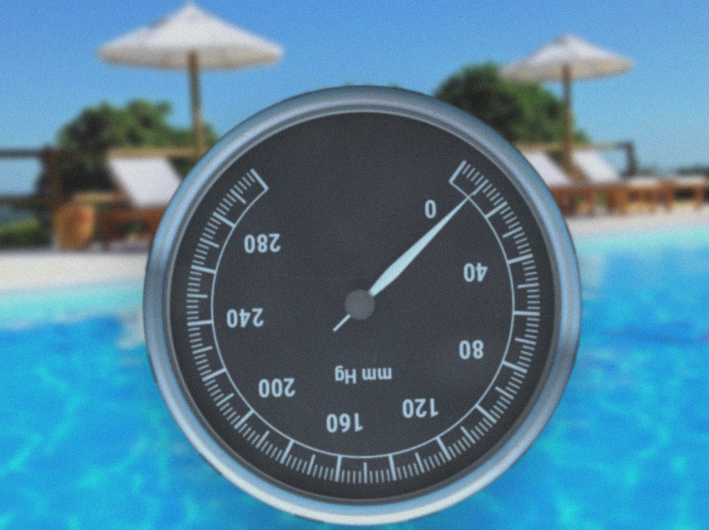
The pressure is 10 (mmHg)
